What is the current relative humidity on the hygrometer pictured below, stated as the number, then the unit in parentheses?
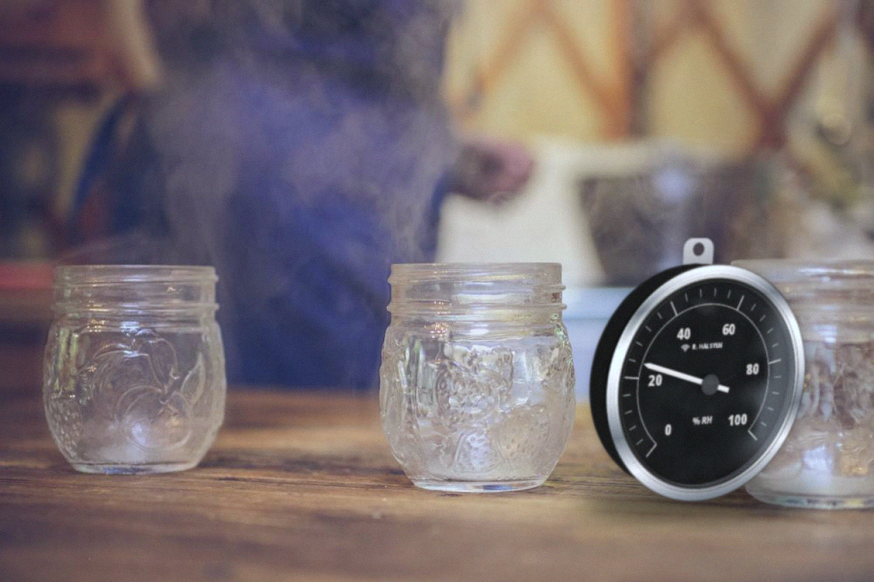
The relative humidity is 24 (%)
